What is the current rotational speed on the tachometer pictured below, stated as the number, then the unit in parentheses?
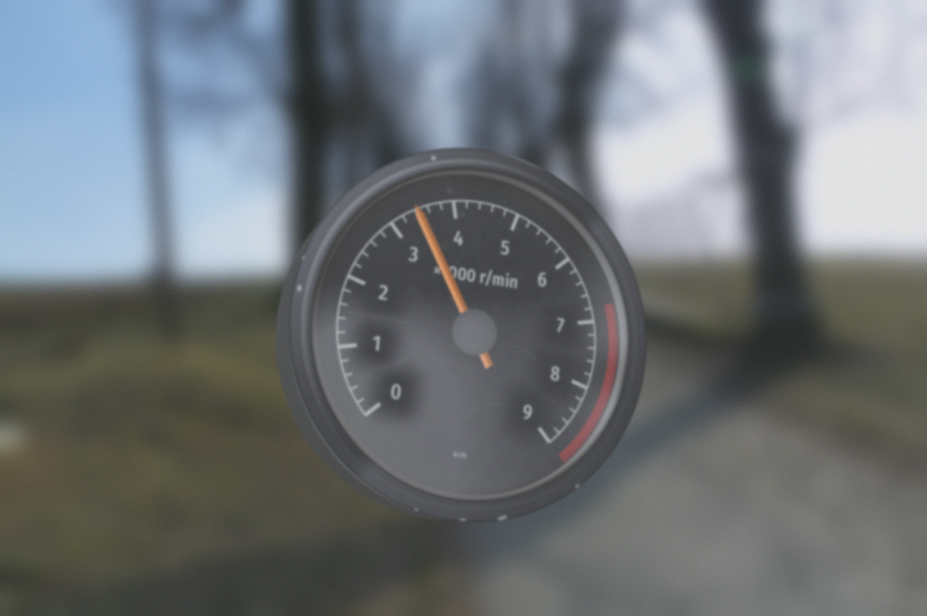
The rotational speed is 3400 (rpm)
